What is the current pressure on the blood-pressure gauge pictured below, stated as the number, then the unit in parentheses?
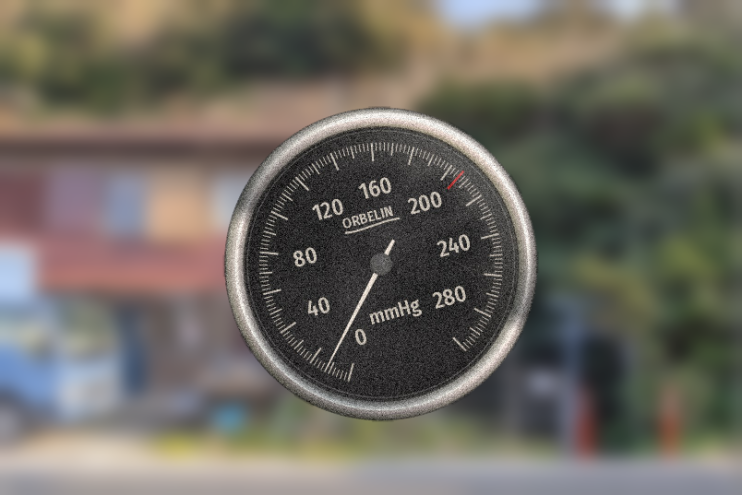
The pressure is 12 (mmHg)
